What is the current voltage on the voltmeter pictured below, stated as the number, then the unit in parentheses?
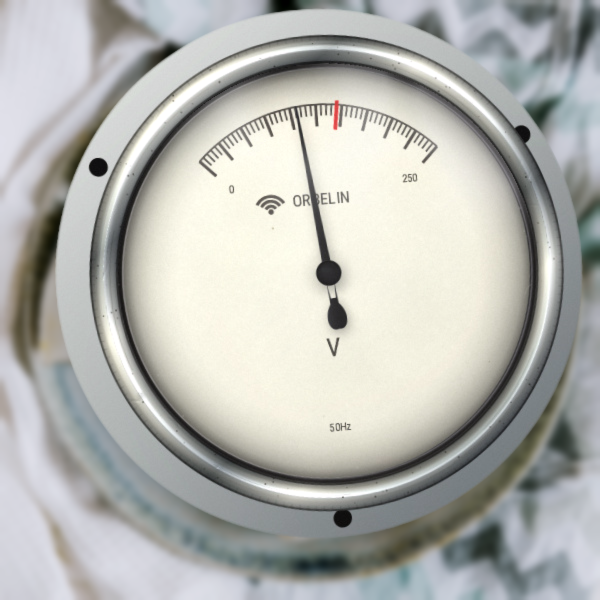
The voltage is 105 (V)
